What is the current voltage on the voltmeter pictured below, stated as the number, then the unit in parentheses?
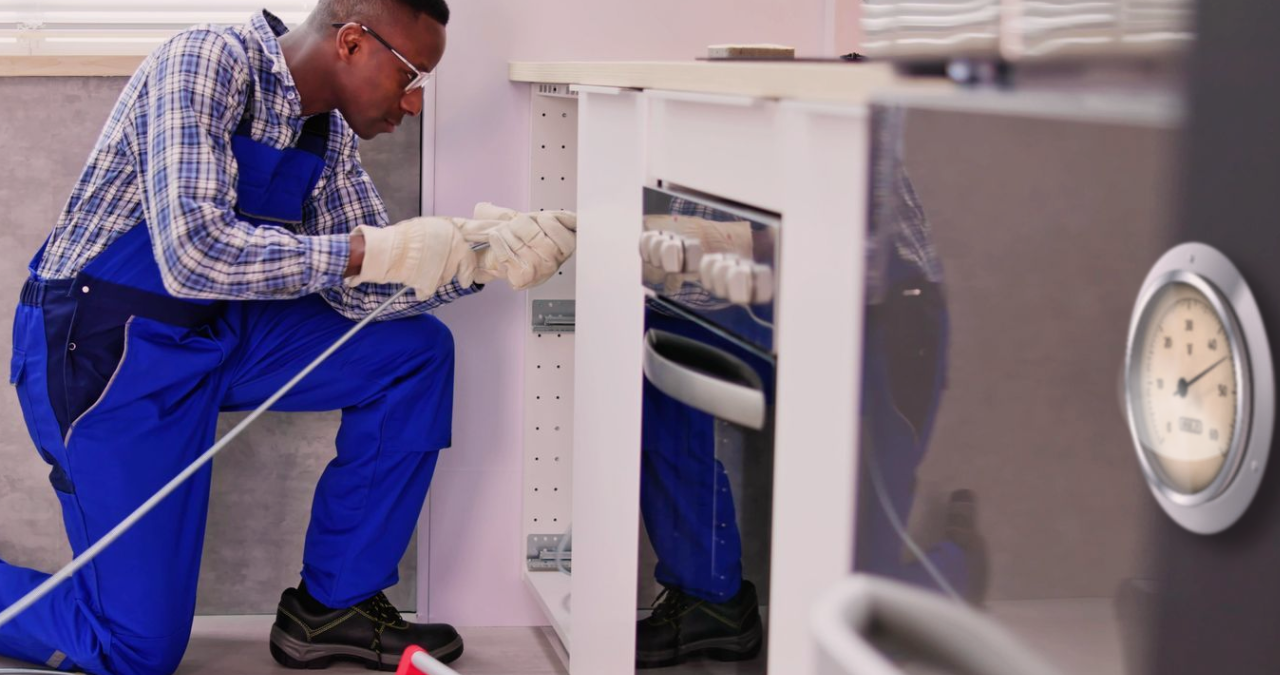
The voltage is 45 (V)
